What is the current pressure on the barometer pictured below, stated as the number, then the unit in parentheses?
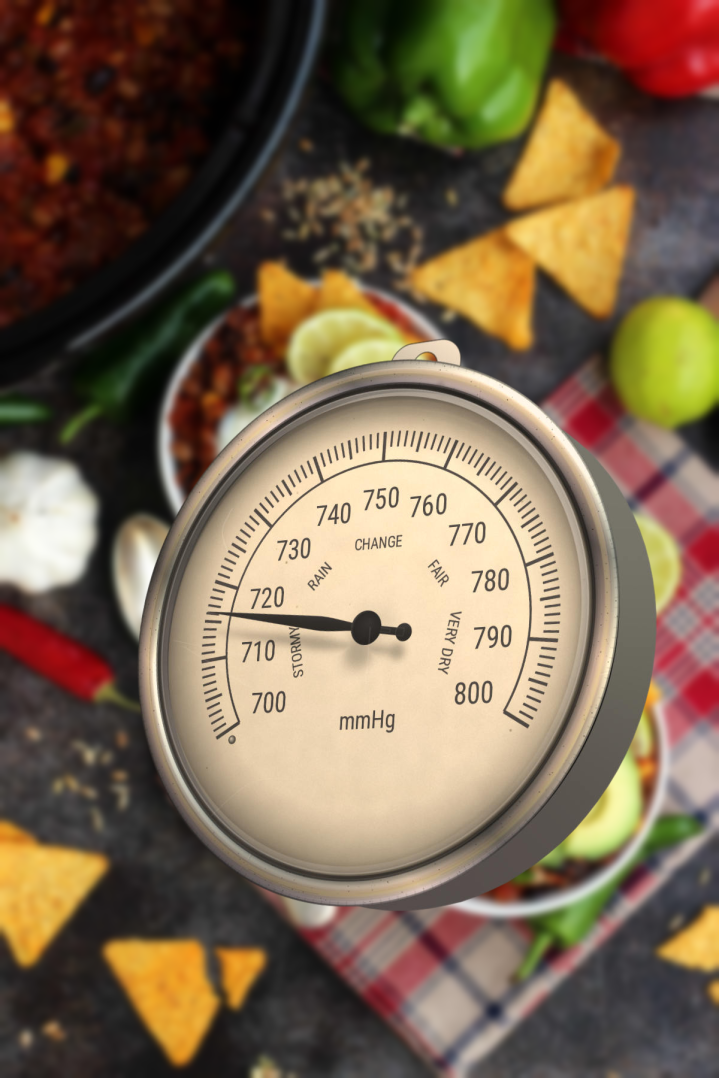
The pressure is 716 (mmHg)
